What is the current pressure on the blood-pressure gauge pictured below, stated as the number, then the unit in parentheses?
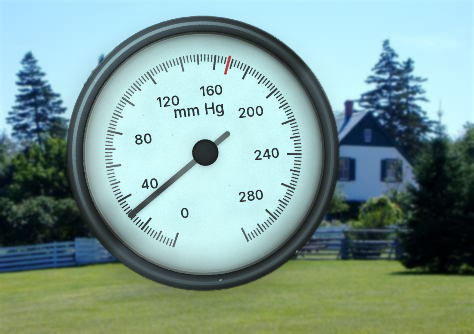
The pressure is 30 (mmHg)
